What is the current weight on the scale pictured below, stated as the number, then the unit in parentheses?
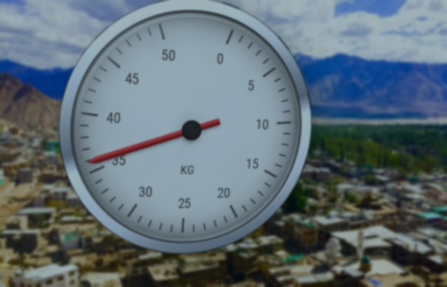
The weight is 36 (kg)
